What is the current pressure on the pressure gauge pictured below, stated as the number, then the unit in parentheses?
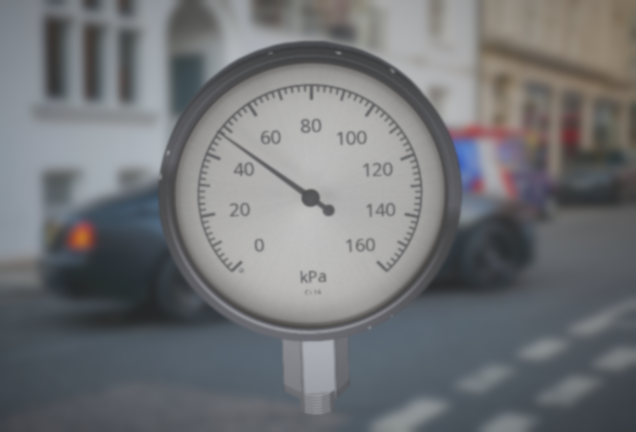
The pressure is 48 (kPa)
